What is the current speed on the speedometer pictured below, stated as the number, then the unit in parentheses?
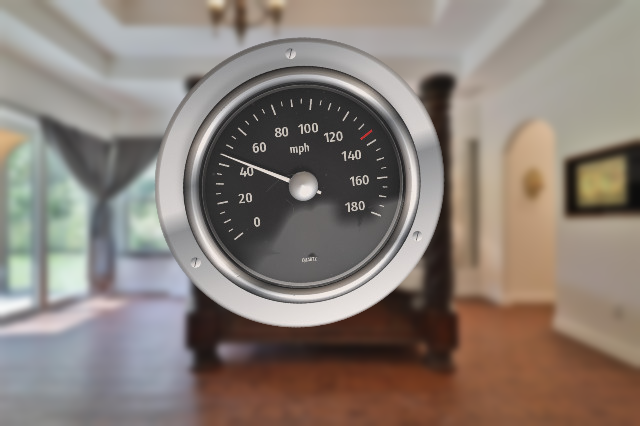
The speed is 45 (mph)
